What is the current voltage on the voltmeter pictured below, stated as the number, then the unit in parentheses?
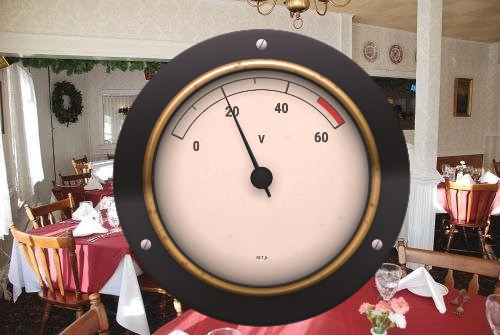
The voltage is 20 (V)
